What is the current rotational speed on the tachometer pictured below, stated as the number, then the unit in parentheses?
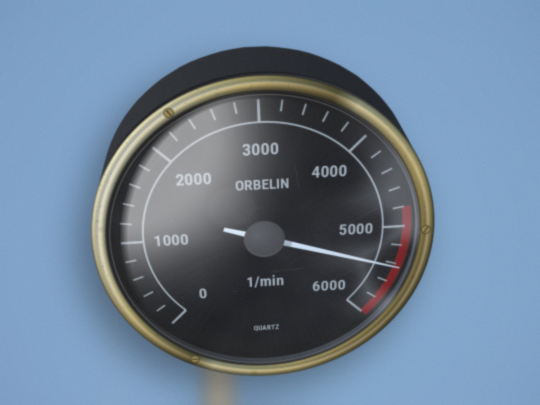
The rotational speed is 5400 (rpm)
